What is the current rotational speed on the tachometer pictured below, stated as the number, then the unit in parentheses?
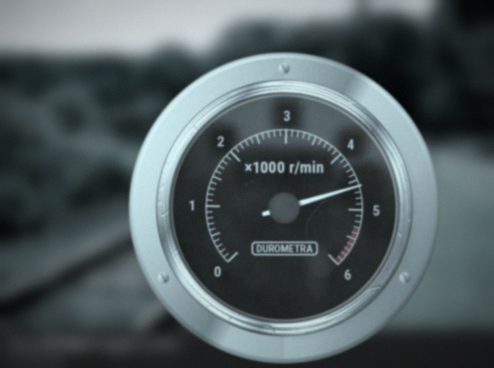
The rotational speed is 4600 (rpm)
